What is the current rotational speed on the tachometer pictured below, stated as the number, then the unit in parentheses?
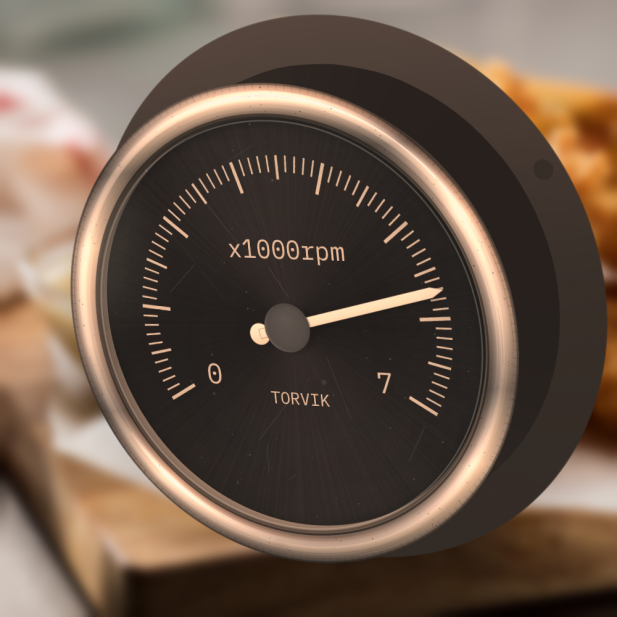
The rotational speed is 5700 (rpm)
